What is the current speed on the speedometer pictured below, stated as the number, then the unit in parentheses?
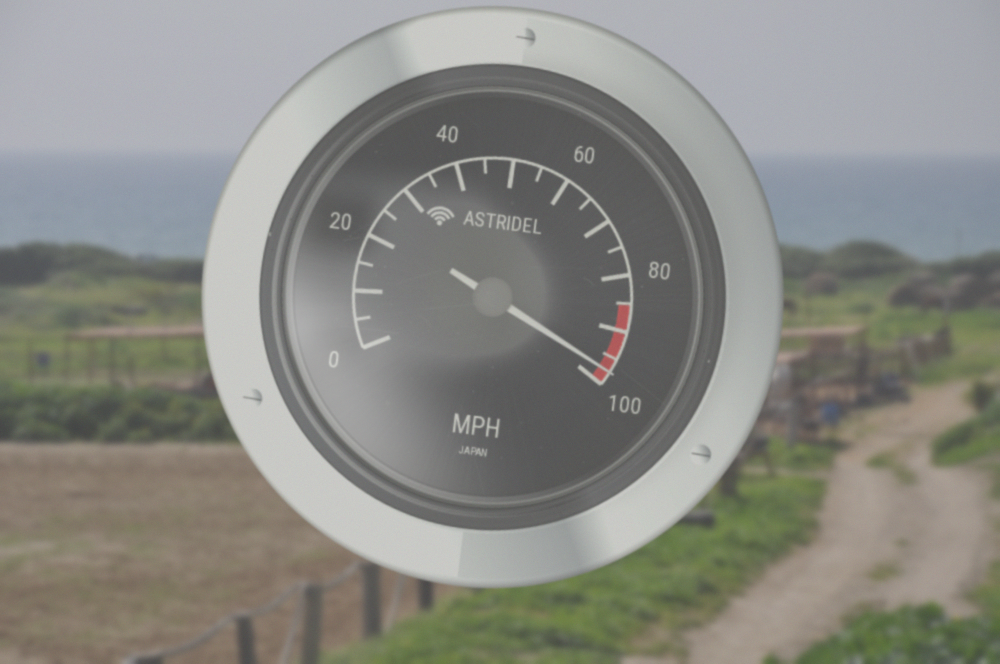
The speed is 97.5 (mph)
